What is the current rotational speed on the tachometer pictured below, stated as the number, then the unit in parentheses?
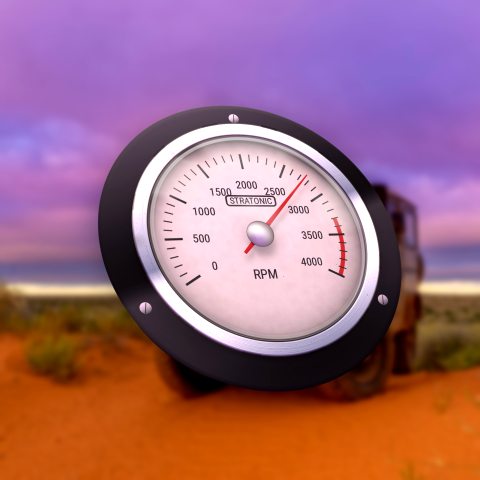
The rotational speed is 2750 (rpm)
